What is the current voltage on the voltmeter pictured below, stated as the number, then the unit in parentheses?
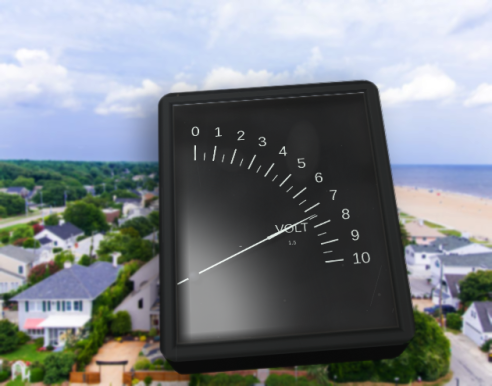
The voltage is 7.5 (V)
